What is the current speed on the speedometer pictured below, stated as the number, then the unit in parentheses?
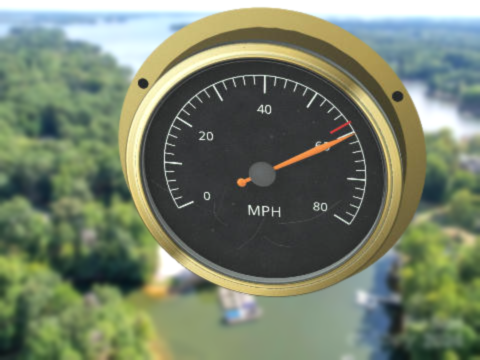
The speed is 60 (mph)
